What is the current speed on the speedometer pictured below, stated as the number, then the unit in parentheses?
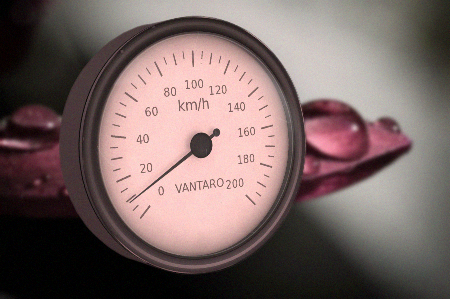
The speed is 10 (km/h)
